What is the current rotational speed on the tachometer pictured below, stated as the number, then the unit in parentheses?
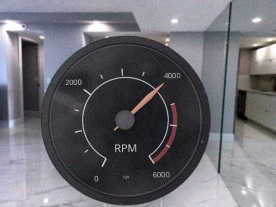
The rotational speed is 4000 (rpm)
